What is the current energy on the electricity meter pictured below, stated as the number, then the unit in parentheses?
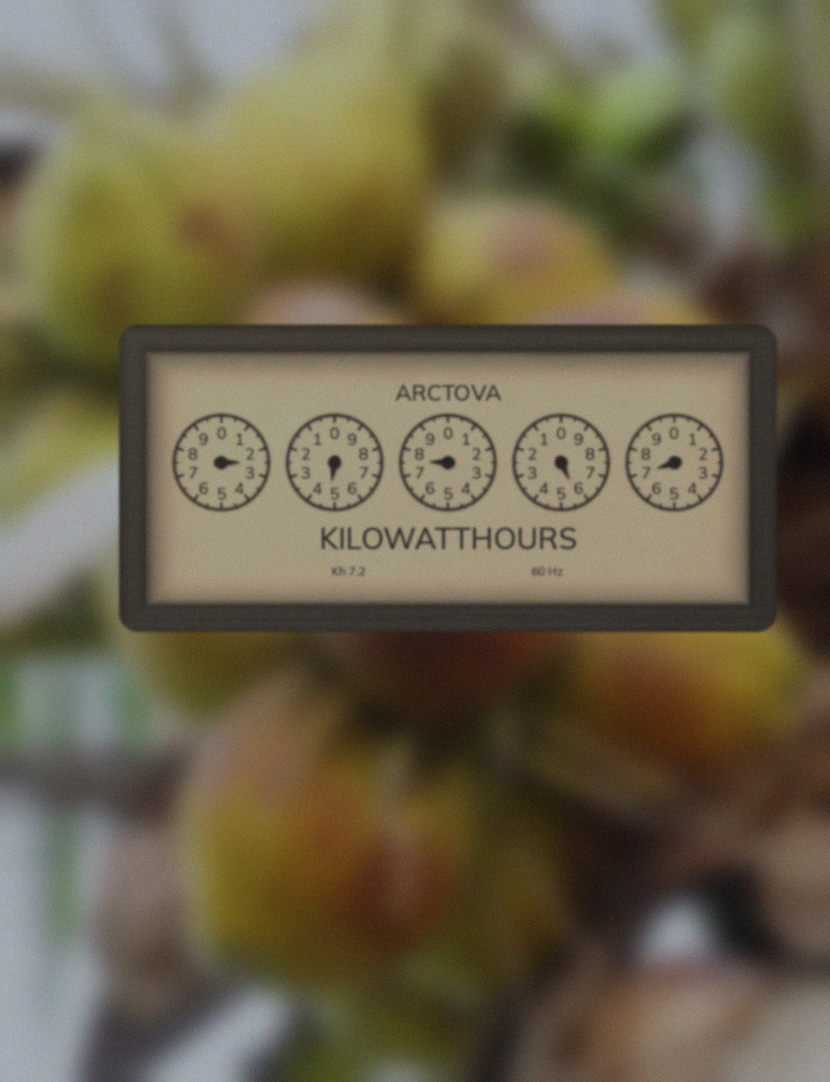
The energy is 24757 (kWh)
